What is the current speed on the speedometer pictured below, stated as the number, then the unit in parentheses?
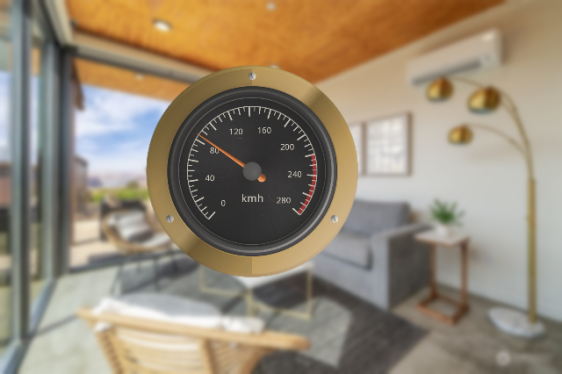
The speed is 85 (km/h)
